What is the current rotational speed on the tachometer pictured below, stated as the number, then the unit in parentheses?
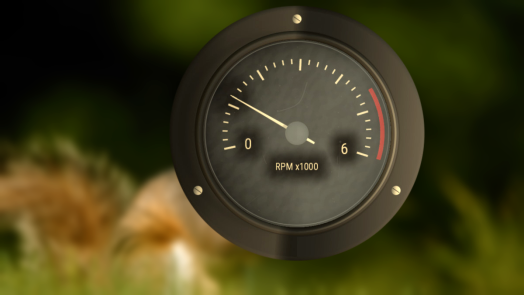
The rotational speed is 1200 (rpm)
